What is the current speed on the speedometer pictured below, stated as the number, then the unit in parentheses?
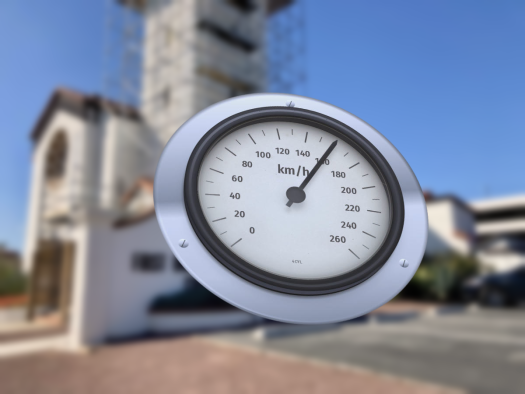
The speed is 160 (km/h)
